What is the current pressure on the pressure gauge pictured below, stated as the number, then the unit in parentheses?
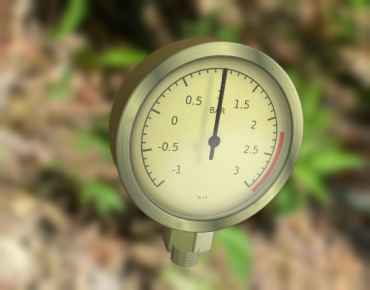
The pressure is 1 (bar)
